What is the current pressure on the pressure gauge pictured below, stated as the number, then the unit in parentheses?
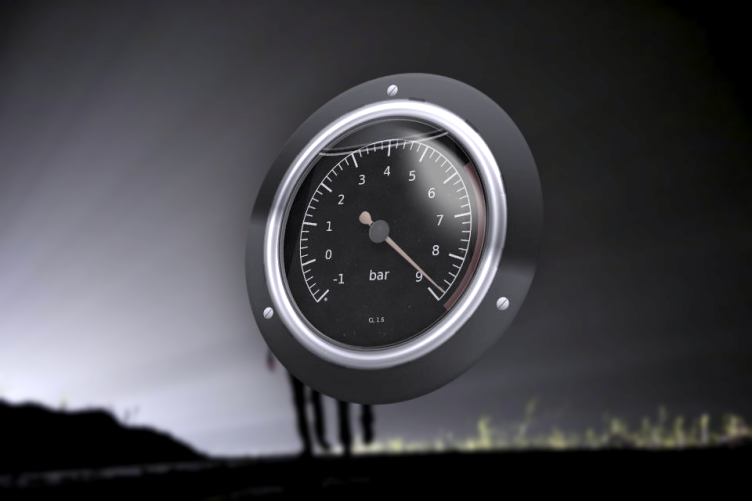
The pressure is 8.8 (bar)
